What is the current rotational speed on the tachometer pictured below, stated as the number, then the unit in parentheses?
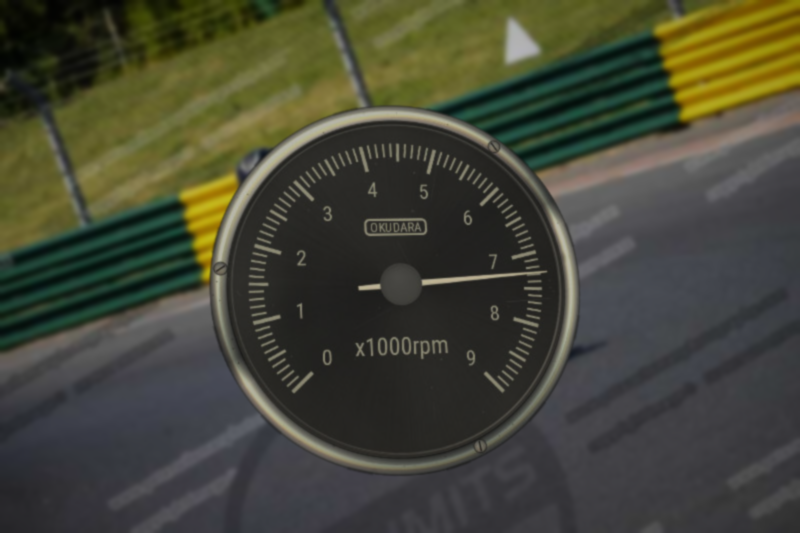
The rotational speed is 7300 (rpm)
